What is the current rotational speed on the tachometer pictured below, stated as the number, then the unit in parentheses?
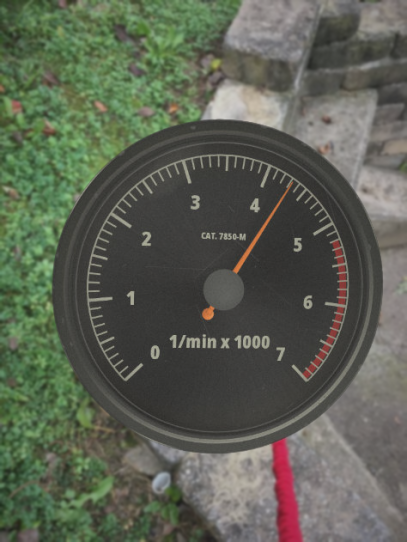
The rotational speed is 4300 (rpm)
